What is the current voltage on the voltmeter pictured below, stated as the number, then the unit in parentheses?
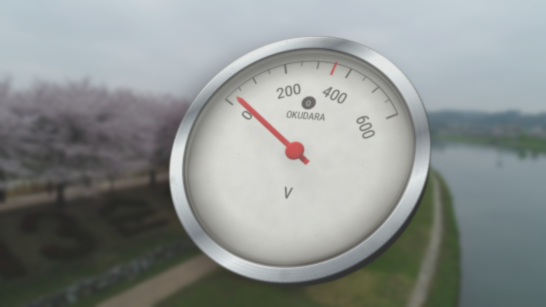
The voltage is 25 (V)
